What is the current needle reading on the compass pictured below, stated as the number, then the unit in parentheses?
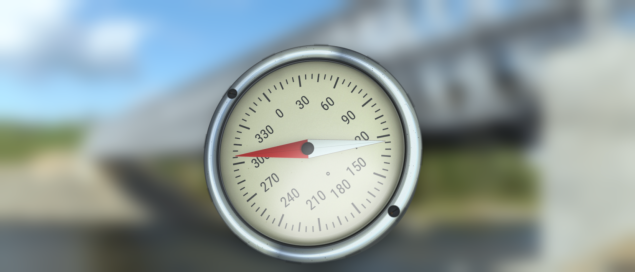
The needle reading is 305 (°)
